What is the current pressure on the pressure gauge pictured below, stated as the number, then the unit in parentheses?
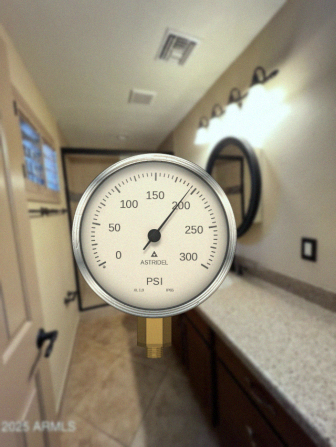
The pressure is 195 (psi)
